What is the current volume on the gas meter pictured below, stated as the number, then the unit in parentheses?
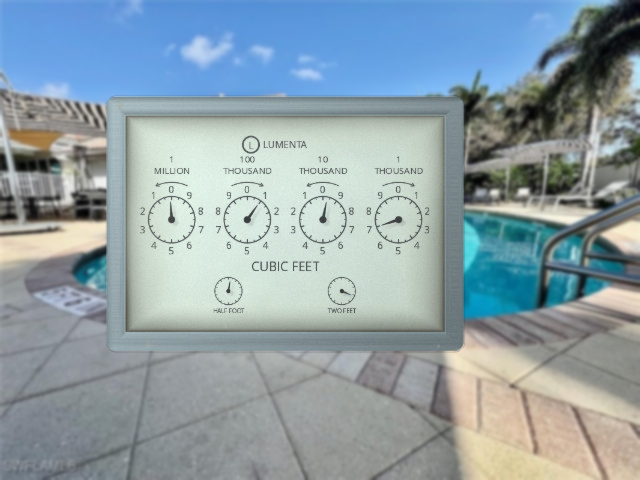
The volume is 9700 (ft³)
